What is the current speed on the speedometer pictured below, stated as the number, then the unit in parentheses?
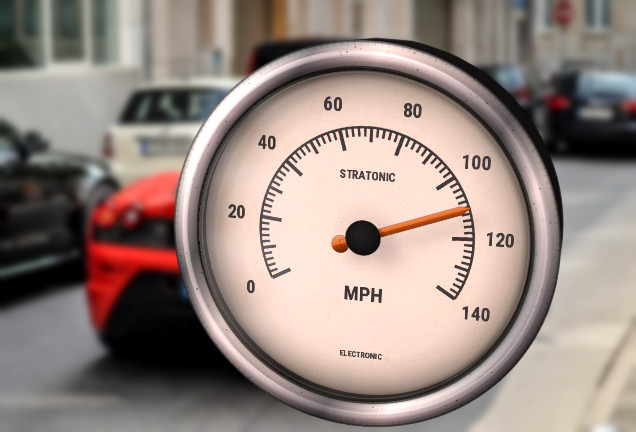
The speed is 110 (mph)
